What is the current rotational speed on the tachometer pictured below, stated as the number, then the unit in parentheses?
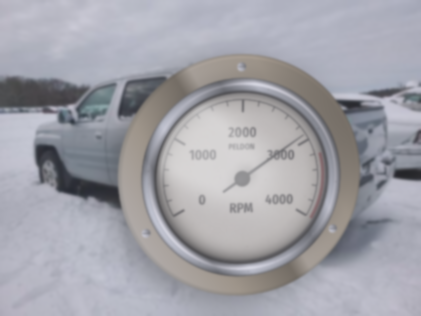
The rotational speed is 2900 (rpm)
